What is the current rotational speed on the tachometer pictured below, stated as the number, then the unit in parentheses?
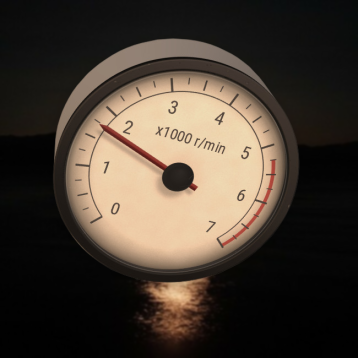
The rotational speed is 1750 (rpm)
